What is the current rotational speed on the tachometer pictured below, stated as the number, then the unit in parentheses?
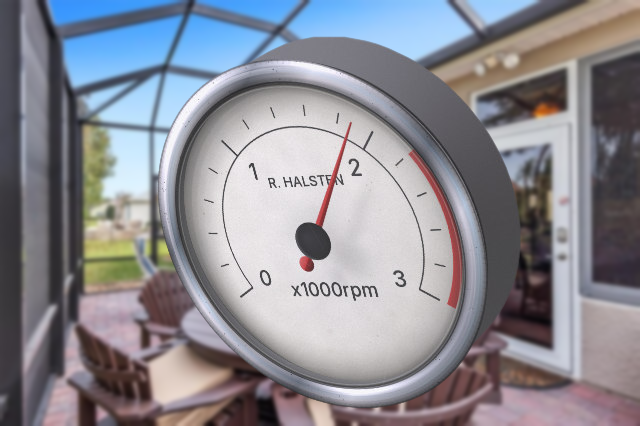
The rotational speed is 1900 (rpm)
